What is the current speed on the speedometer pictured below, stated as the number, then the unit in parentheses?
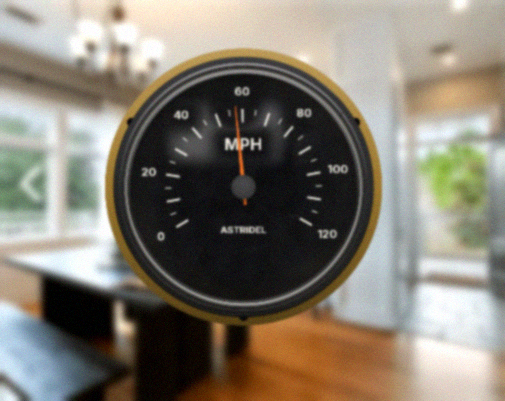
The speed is 57.5 (mph)
